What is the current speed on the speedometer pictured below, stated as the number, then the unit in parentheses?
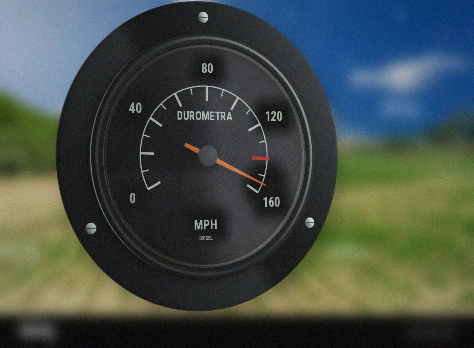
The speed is 155 (mph)
